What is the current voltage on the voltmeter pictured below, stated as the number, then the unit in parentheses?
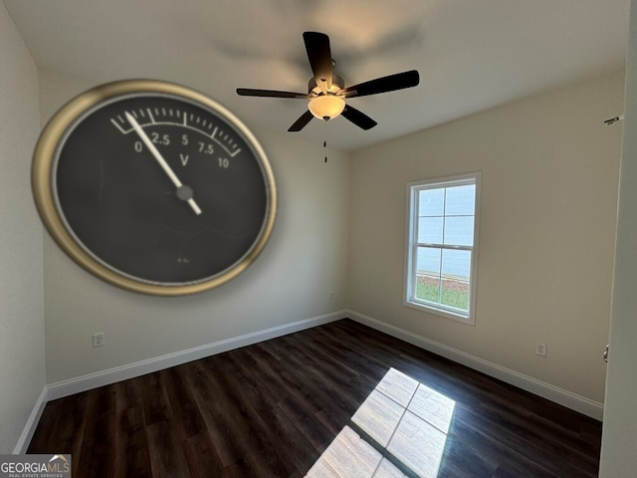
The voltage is 1 (V)
